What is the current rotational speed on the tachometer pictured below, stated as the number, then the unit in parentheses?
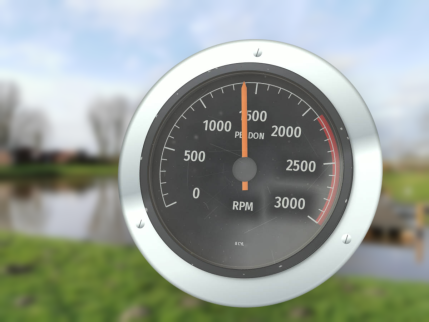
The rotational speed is 1400 (rpm)
